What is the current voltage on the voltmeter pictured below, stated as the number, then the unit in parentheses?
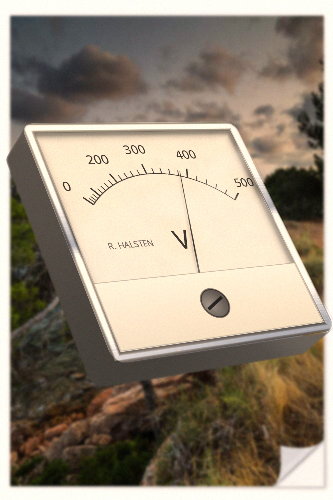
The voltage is 380 (V)
